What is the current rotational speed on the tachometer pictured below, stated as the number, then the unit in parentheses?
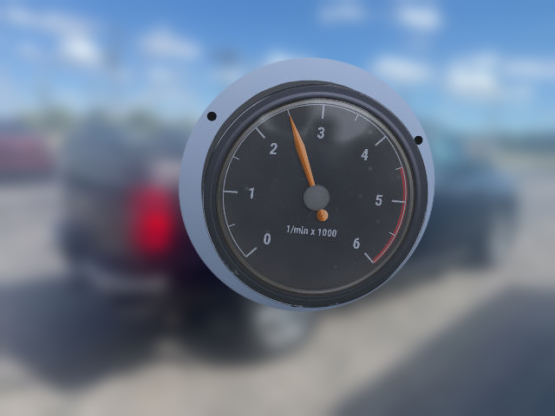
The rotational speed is 2500 (rpm)
